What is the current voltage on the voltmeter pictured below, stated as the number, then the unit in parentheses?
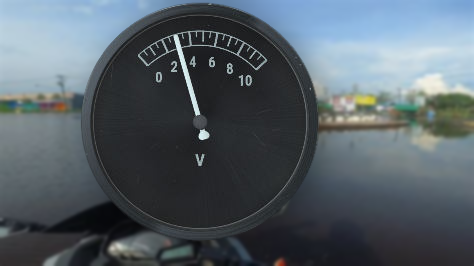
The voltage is 3 (V)
